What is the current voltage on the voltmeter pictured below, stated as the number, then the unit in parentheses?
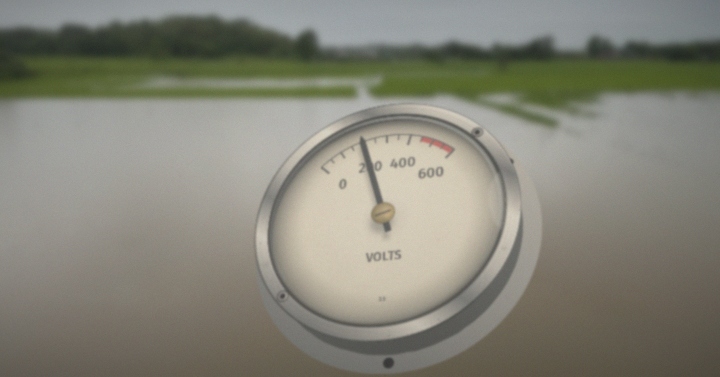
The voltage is 200 (V)
